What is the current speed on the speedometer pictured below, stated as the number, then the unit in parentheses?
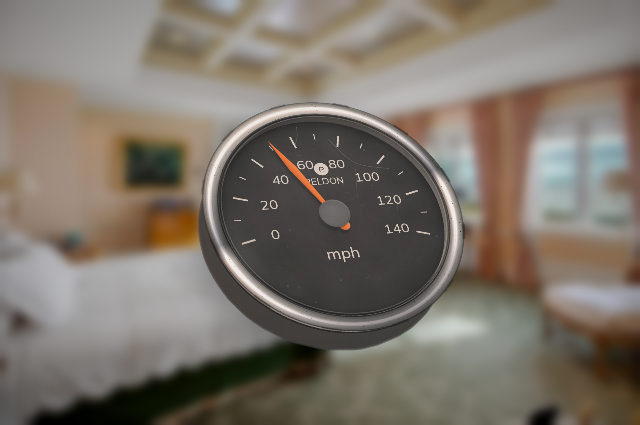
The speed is 50 (mph)
